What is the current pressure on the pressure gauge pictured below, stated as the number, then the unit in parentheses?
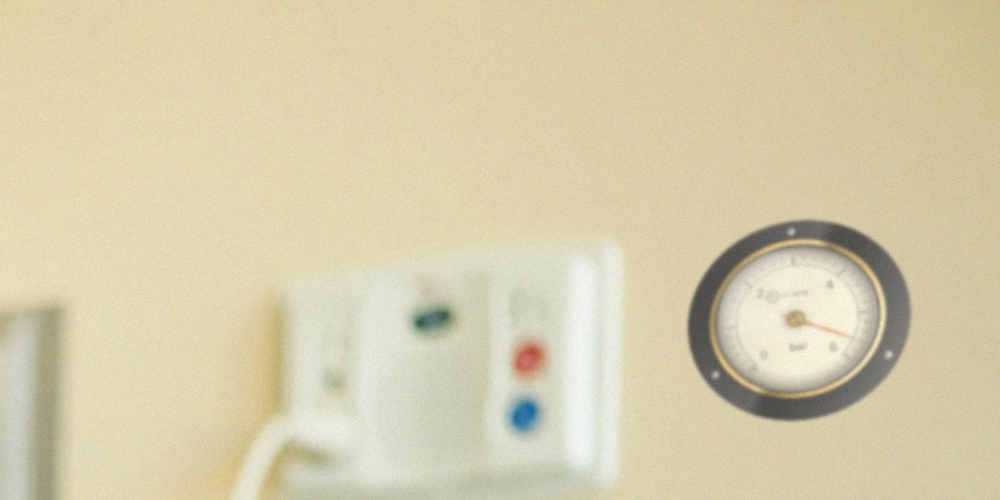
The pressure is 5.6 (bar)
